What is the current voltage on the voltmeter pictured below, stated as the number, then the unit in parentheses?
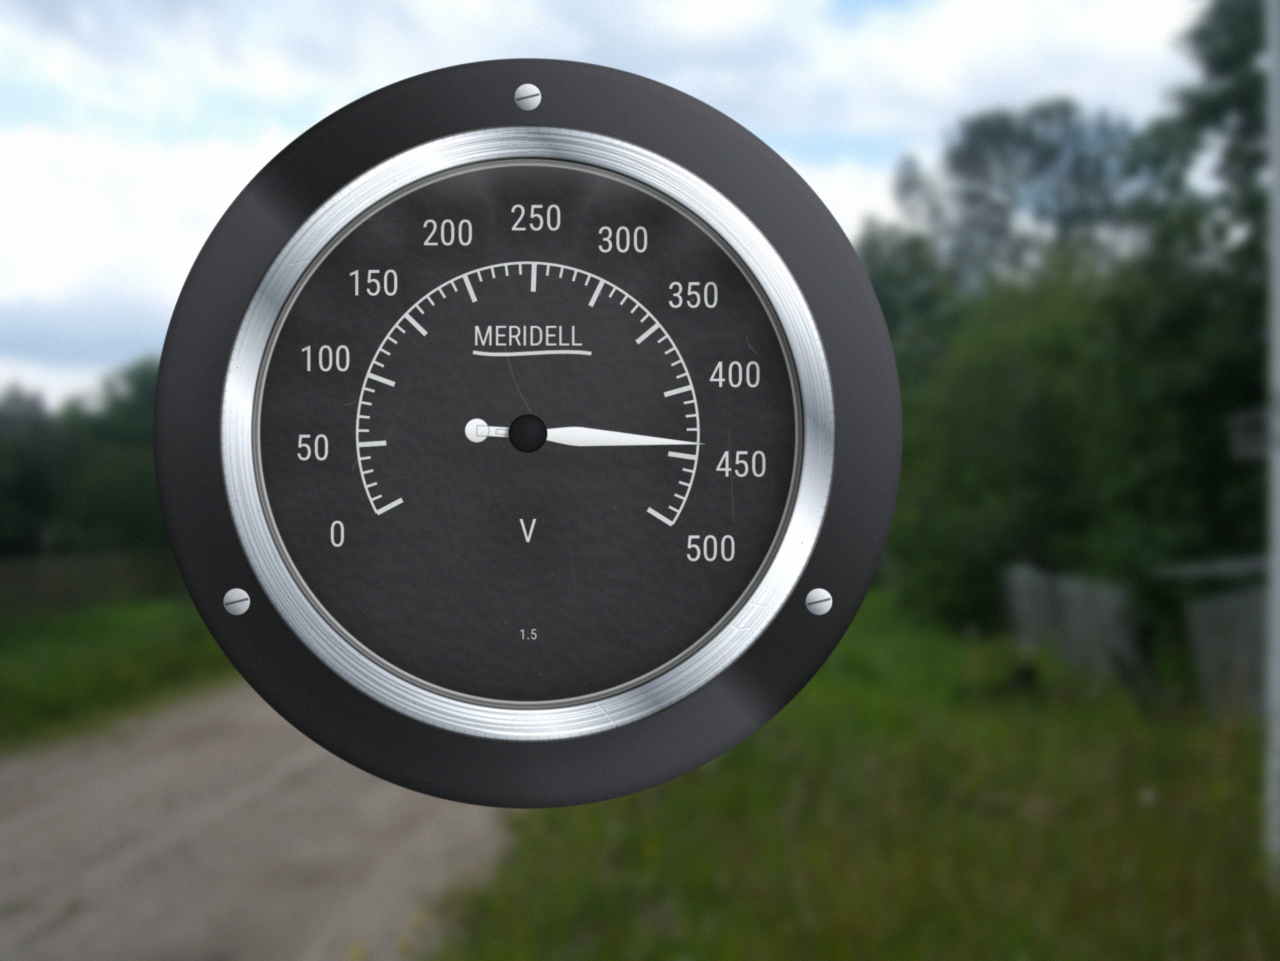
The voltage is 440 (V)
